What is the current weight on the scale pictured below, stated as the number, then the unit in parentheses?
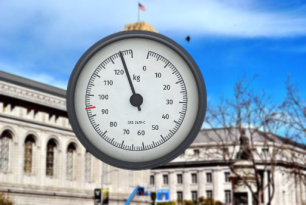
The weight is 125 (kg)
